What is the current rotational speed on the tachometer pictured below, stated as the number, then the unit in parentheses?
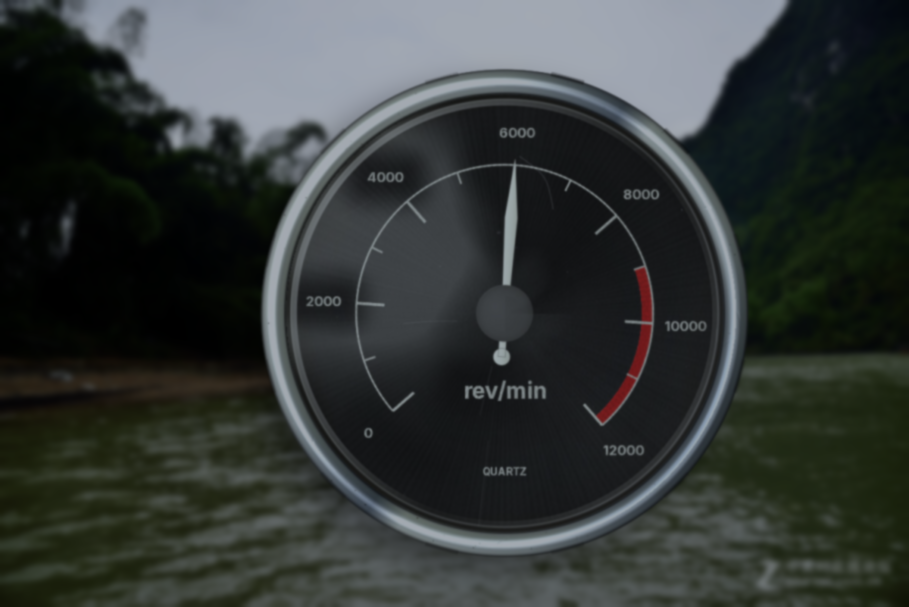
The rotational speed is 6000 (rpm)
